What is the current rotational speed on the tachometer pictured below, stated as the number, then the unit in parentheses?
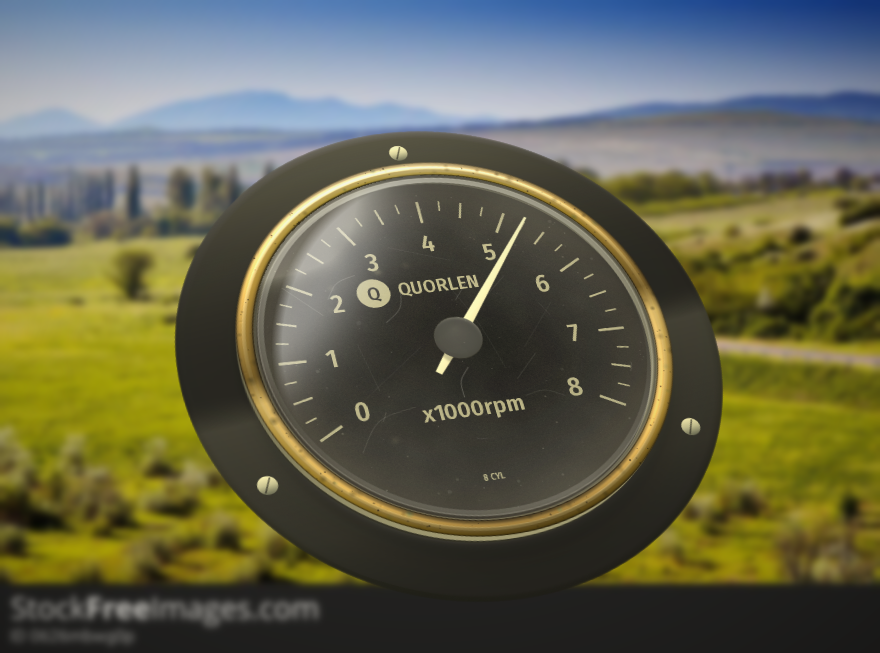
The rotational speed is 5250 (rpm)
